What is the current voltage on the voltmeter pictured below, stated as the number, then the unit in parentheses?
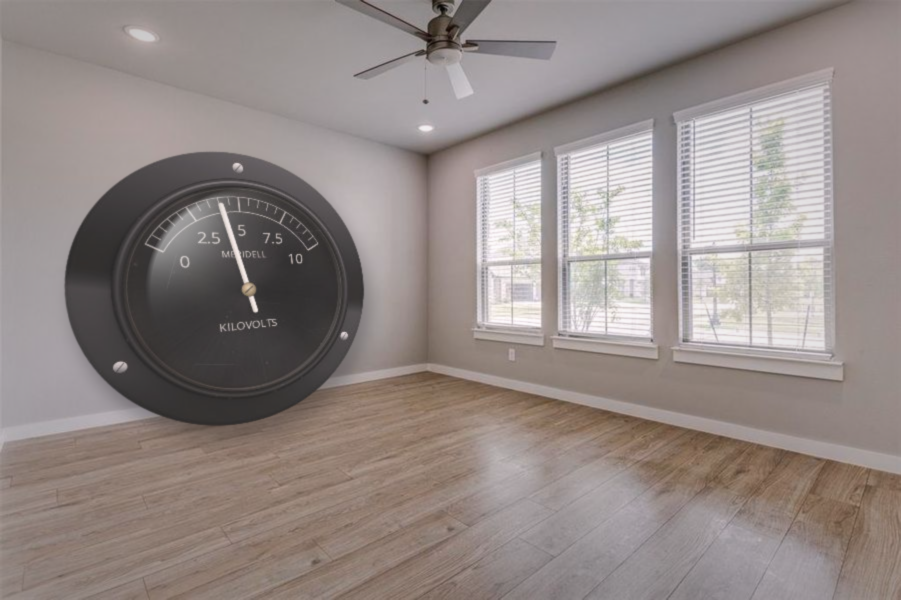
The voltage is 4 (kV)
